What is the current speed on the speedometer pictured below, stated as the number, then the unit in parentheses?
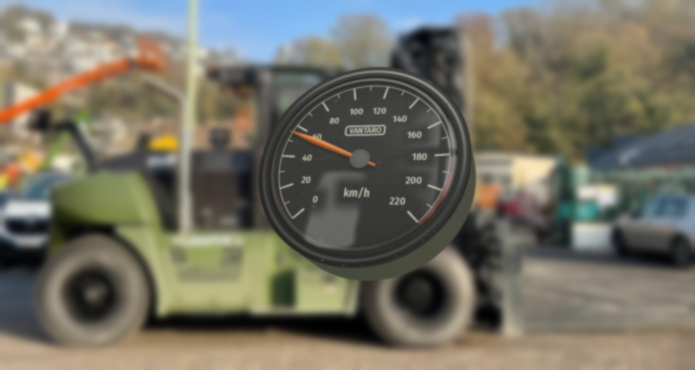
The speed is 55 (km/h)
